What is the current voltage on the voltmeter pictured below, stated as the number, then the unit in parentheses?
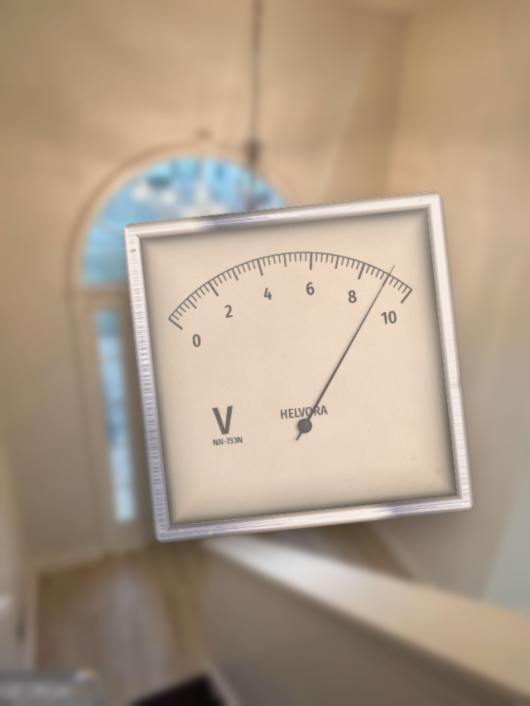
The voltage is 9 (V)
